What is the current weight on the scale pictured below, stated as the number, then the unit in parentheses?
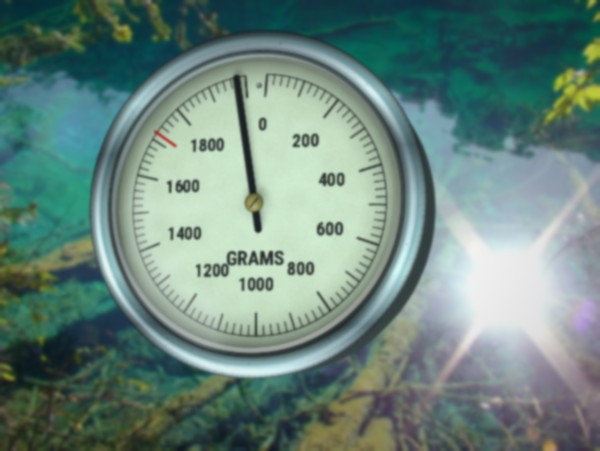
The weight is 1980 (g)
